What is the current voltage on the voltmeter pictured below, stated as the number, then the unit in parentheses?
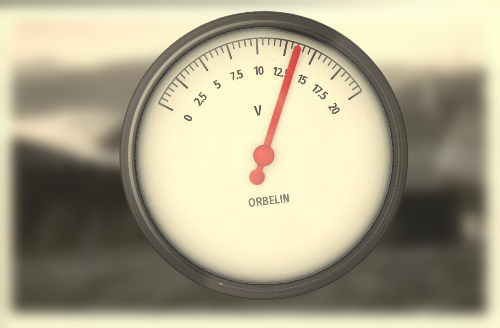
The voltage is 13.5 (V)
